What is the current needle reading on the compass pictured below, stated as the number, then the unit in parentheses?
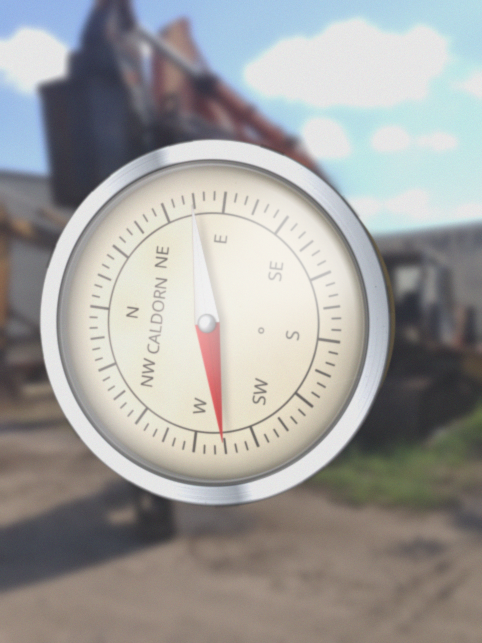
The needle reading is 255 (°)
